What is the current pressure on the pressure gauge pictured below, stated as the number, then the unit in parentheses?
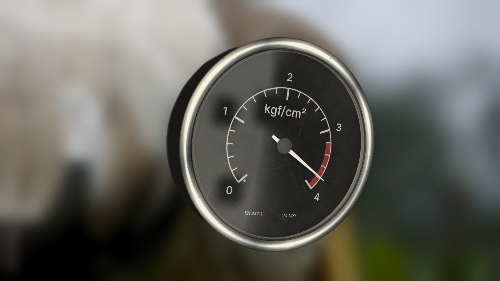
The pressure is 3.8 (kg/cm²)
